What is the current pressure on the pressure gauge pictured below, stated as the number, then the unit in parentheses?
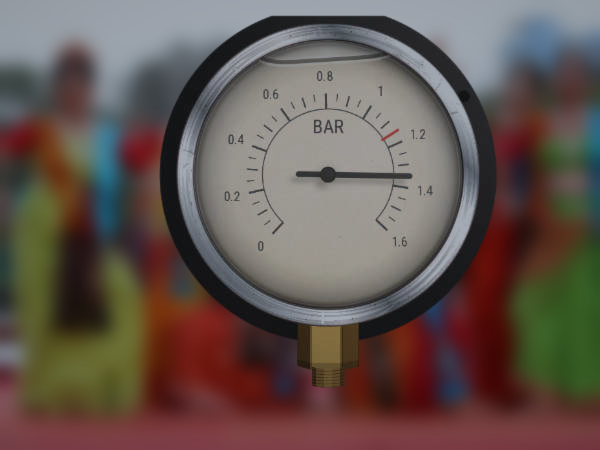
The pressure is 1.35 (bar)
